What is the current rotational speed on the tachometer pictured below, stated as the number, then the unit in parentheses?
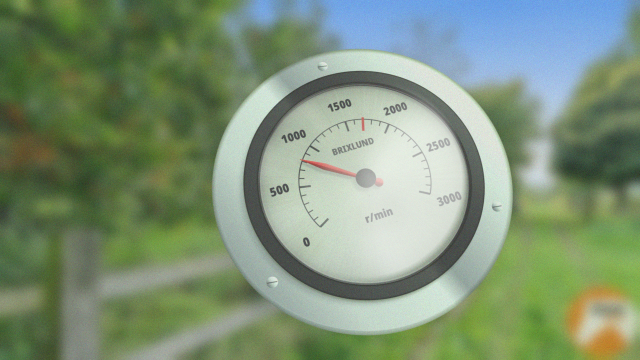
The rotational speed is 800 (rpm)
